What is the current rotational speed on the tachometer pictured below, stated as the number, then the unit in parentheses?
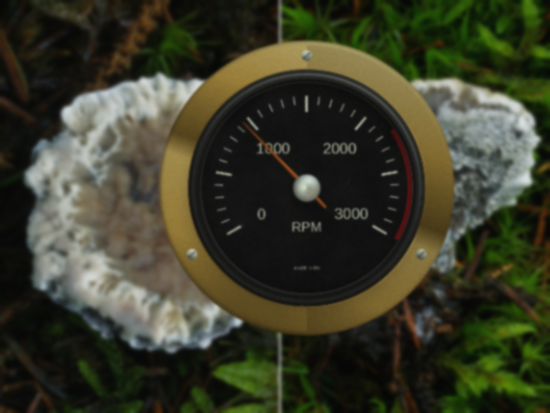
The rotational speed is 950 (rpm)
